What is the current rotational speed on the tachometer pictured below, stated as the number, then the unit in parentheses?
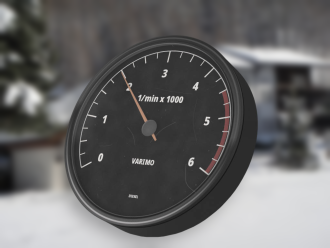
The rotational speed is 2000 (rpm)
